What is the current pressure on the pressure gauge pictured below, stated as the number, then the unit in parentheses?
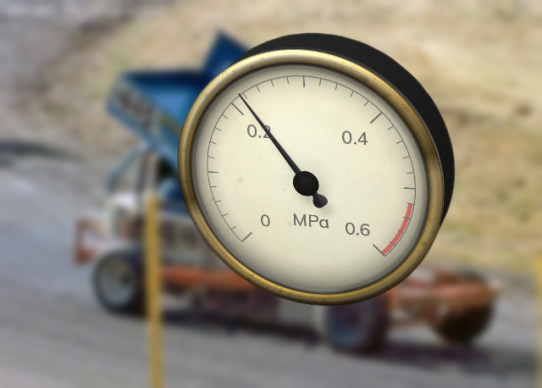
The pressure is 0.22 (MPa)
